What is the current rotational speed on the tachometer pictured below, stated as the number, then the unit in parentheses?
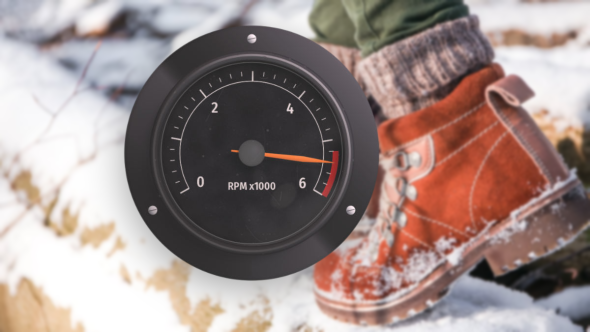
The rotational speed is 5400 (rpm)
